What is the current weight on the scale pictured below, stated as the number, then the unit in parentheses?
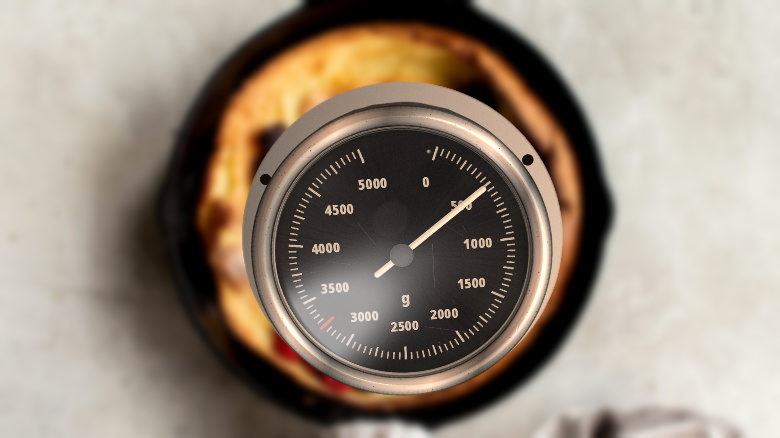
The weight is 500 (g)
